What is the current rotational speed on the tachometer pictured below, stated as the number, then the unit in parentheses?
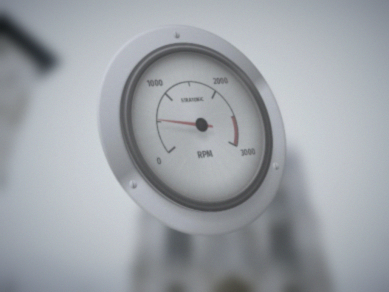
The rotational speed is 500 (rpm)
